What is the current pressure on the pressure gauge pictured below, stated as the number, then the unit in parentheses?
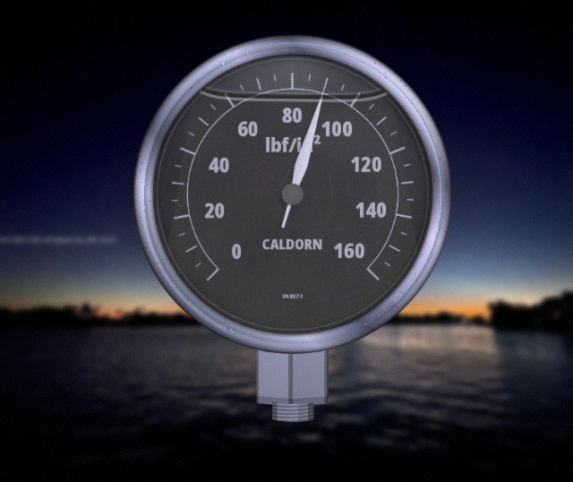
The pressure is 90 (psi)
